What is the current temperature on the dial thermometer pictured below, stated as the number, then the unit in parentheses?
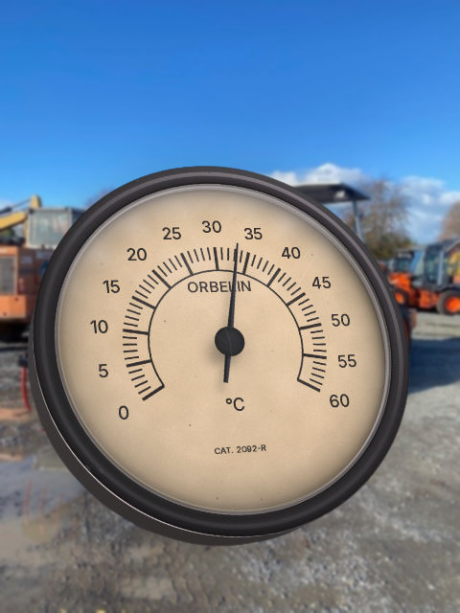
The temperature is 33 (°C)
